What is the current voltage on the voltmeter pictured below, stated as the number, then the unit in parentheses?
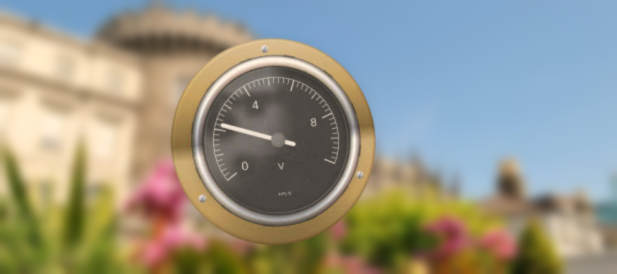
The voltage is 2.2 (V)
